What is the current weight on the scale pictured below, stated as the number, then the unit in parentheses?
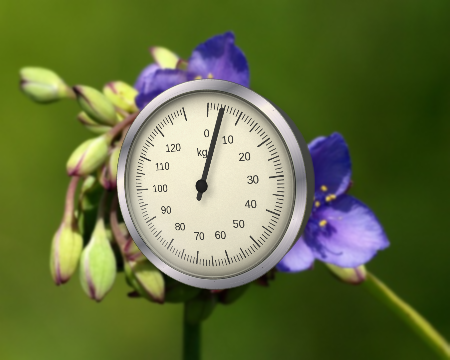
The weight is 5 (kg)
